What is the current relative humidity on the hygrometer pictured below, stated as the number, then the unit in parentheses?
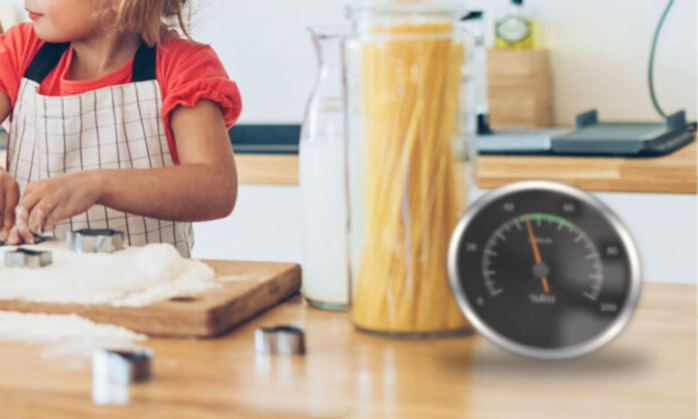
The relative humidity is 45 (%)
